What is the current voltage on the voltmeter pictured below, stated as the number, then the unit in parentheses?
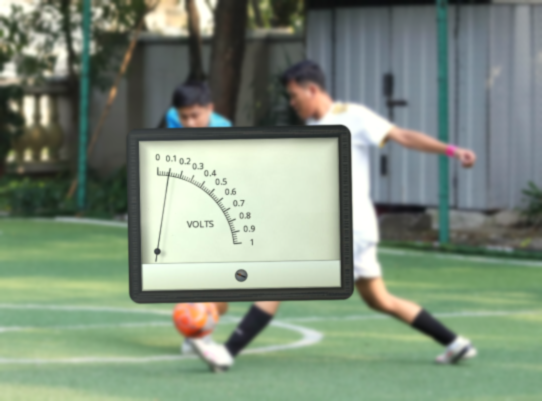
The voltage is 0.1 (V)
